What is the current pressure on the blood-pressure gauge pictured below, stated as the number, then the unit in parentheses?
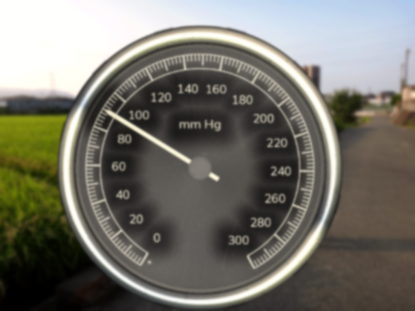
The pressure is 90 (mmHg)
